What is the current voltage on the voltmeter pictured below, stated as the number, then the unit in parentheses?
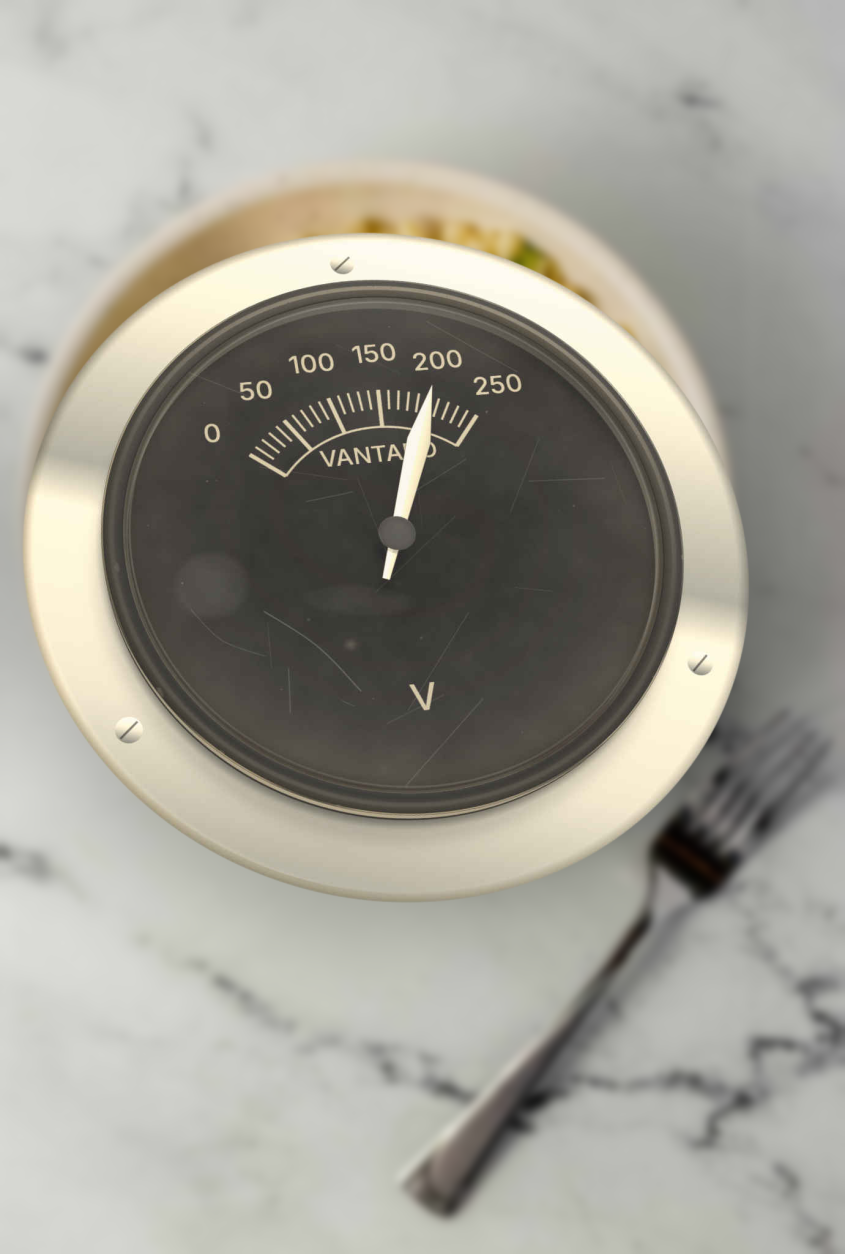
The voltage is 200 (V)
